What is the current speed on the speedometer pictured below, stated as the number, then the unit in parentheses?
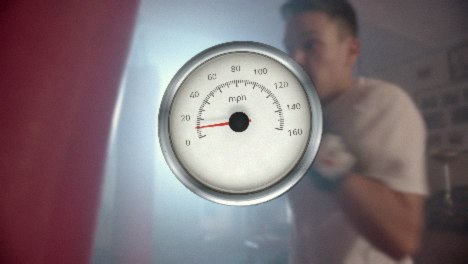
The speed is 10 (mph)
